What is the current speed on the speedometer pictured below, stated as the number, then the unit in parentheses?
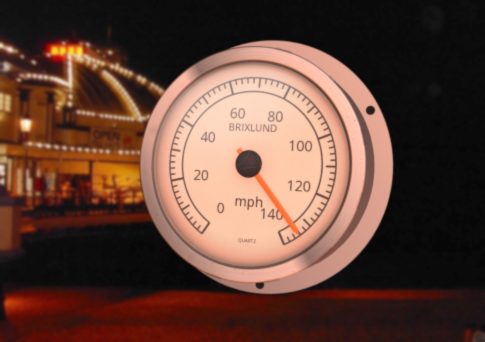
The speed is 134 (mph)
